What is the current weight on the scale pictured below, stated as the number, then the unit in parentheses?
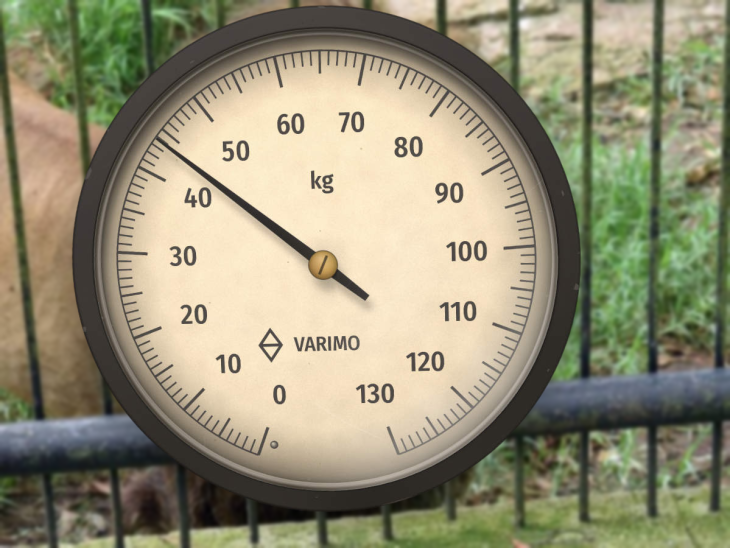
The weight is 44 (kg)
